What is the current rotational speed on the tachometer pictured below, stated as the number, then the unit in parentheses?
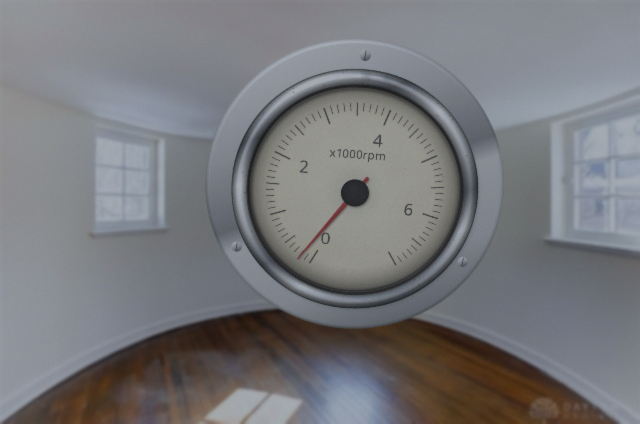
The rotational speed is 200 (rpm)
